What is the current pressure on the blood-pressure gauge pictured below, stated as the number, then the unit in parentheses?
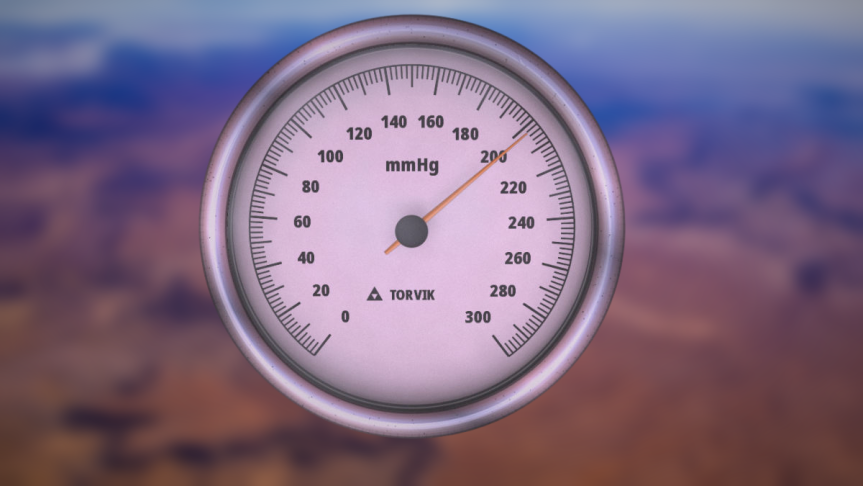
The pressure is 202 (mmHg)
